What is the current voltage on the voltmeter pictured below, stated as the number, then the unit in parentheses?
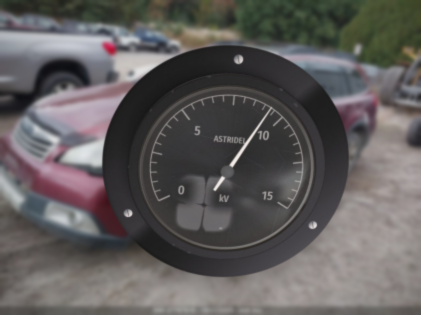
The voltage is 9.25 (kV)
